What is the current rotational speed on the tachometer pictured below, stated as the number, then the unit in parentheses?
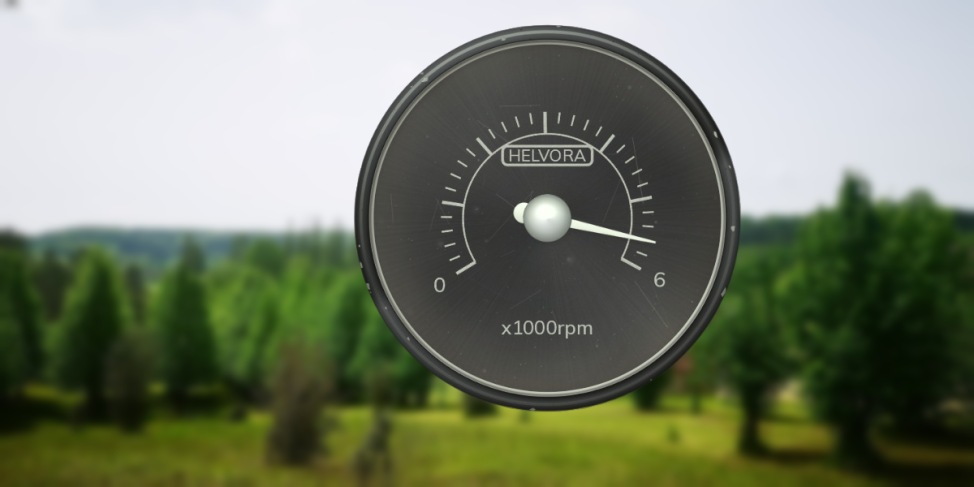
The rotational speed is 5600 (rpm)
